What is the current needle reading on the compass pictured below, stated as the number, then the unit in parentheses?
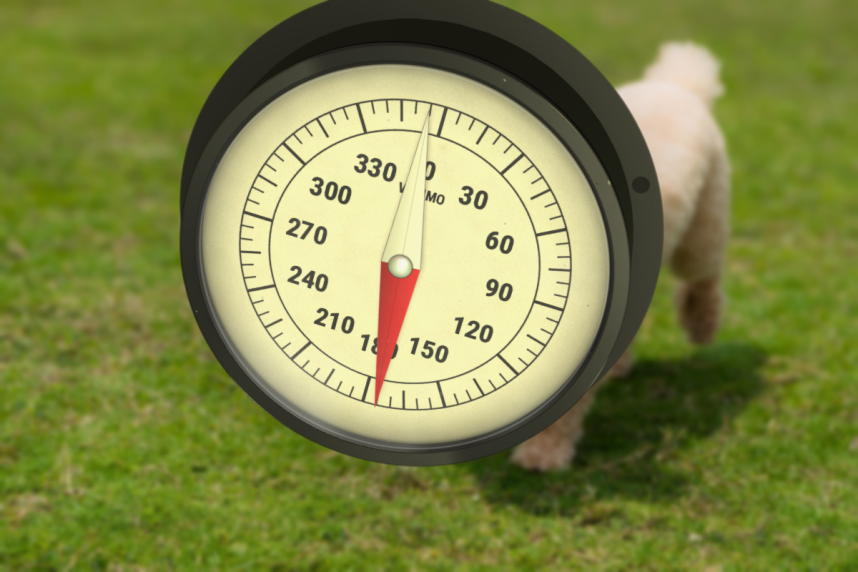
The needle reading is 175 (°)
